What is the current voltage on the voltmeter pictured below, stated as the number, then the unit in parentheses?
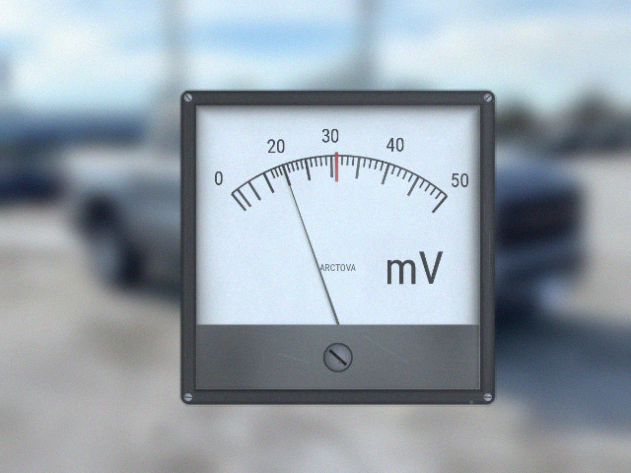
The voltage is 20 (mV)
